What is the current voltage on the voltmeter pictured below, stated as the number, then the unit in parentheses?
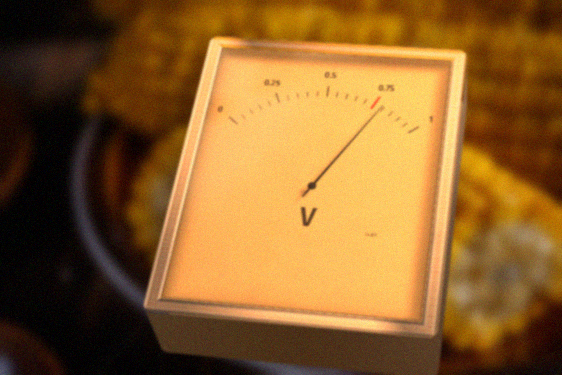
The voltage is 0.8 (V)
